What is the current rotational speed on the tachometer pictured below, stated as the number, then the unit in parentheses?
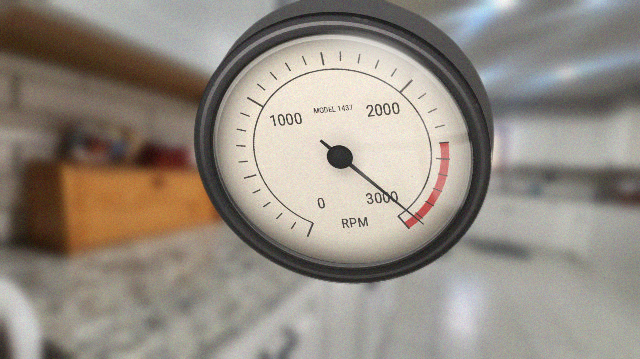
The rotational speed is 2900 (rpm)
